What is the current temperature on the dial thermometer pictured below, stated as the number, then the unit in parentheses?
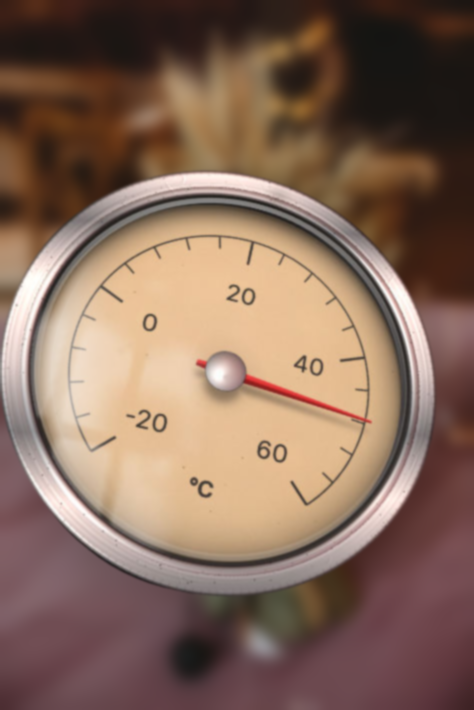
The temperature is 48 (°C)
